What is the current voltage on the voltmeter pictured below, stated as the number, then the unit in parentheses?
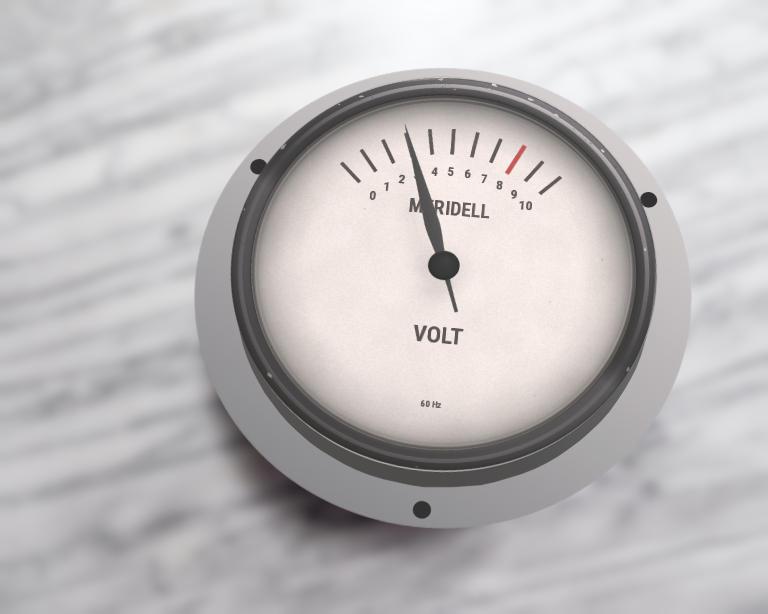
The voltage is 3 (V)
